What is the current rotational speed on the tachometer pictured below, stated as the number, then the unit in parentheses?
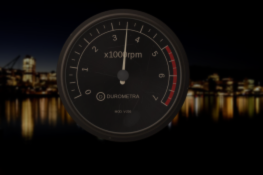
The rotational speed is 3500 (rpm)
